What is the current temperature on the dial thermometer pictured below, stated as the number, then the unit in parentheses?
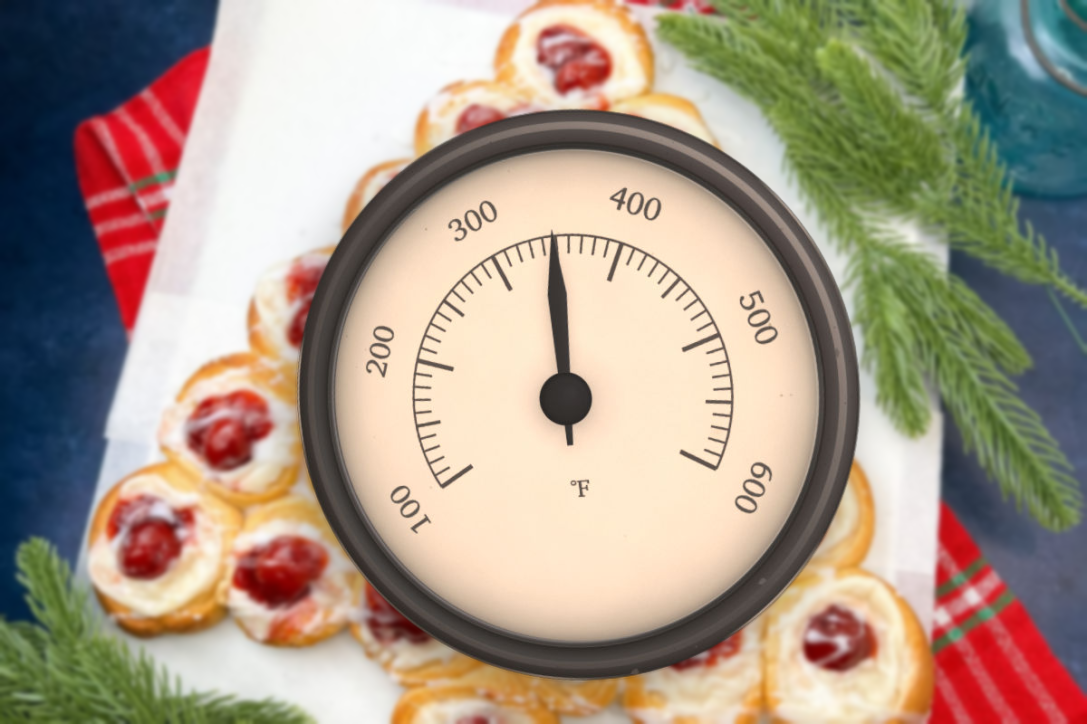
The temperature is 350 (°F)
